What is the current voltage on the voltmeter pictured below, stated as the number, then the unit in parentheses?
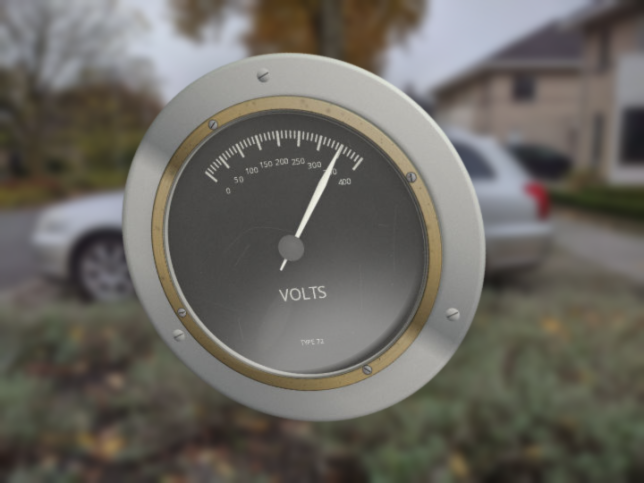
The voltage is 350 (V)
